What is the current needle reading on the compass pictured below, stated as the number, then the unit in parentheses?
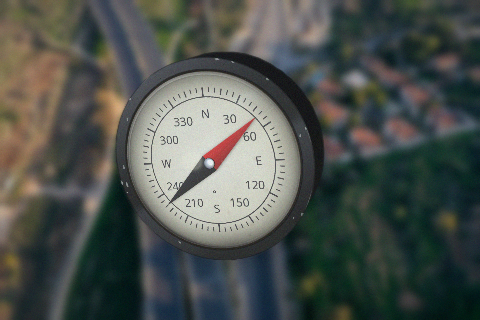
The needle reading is 50 (°)
